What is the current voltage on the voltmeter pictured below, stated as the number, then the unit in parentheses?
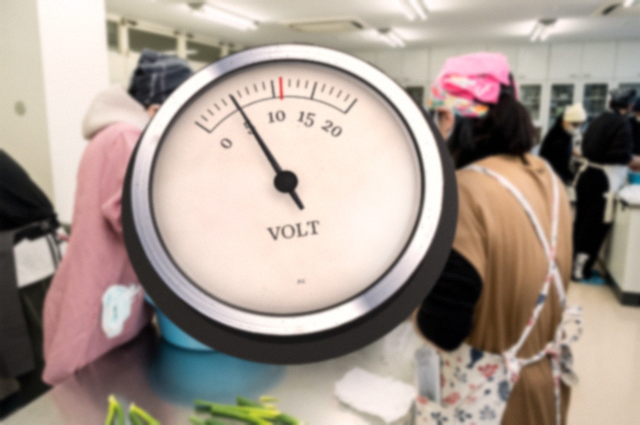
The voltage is 5 (V)
